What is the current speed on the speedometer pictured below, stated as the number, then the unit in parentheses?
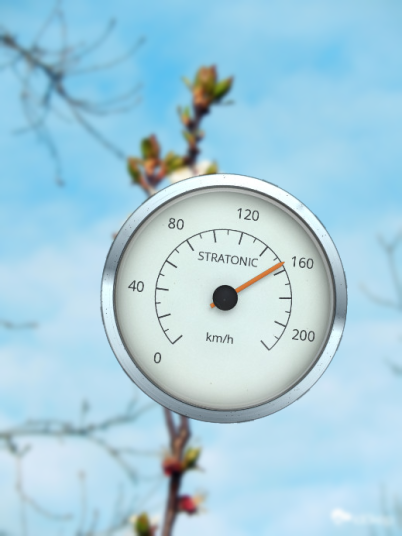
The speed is 155 (km/h)
